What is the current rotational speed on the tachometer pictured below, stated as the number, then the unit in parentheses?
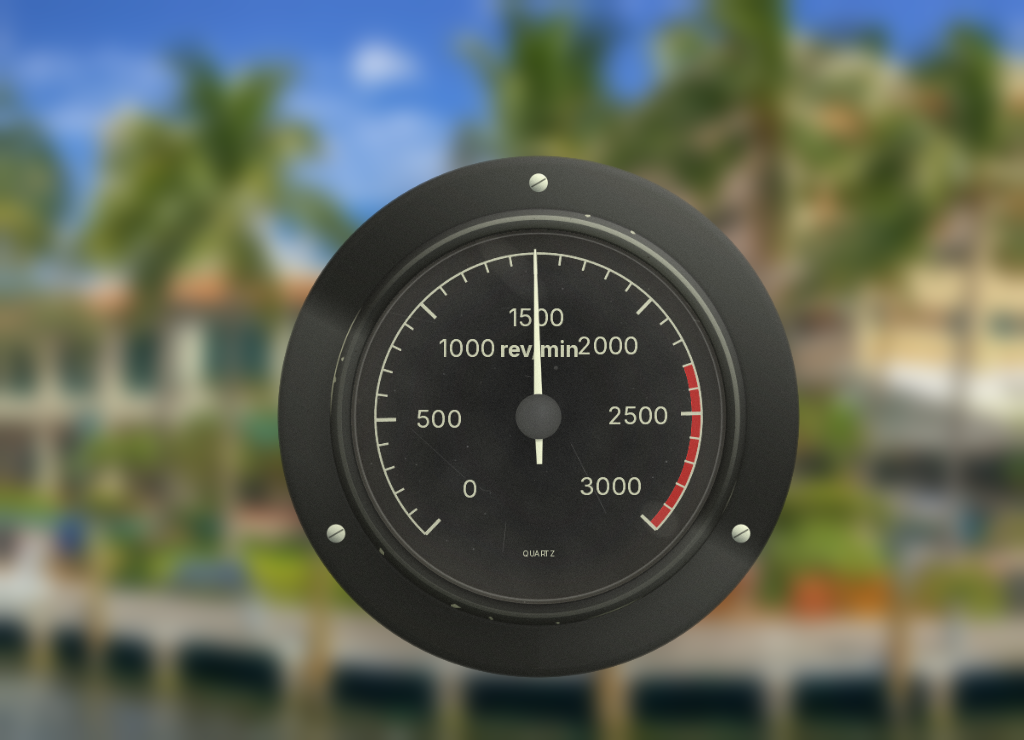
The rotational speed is 1500 (rpm)
